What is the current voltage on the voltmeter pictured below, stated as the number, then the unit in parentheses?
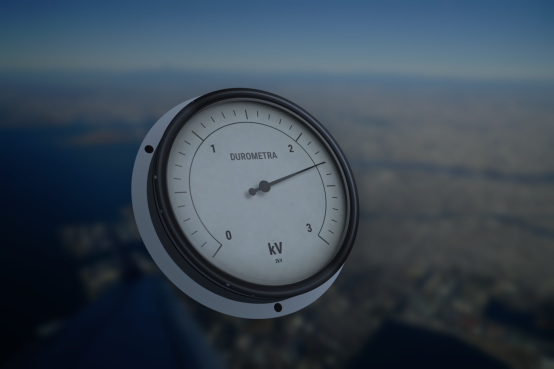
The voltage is 2.3 (kV)
